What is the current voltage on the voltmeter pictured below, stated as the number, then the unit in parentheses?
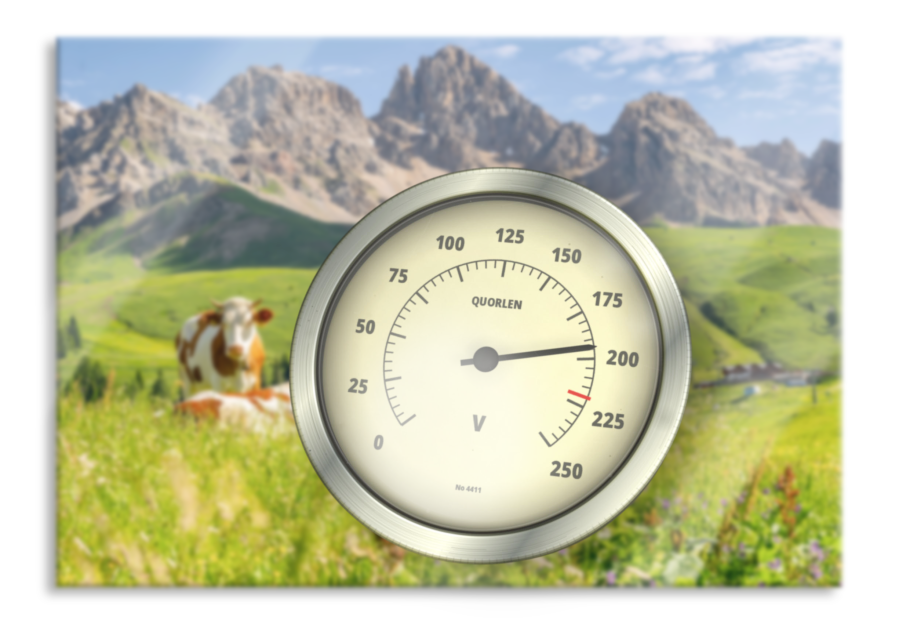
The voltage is 195 (V)
